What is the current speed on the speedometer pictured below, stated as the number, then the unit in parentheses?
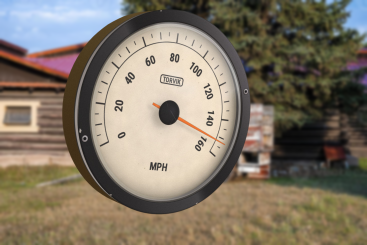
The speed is 152.5 (mph)
